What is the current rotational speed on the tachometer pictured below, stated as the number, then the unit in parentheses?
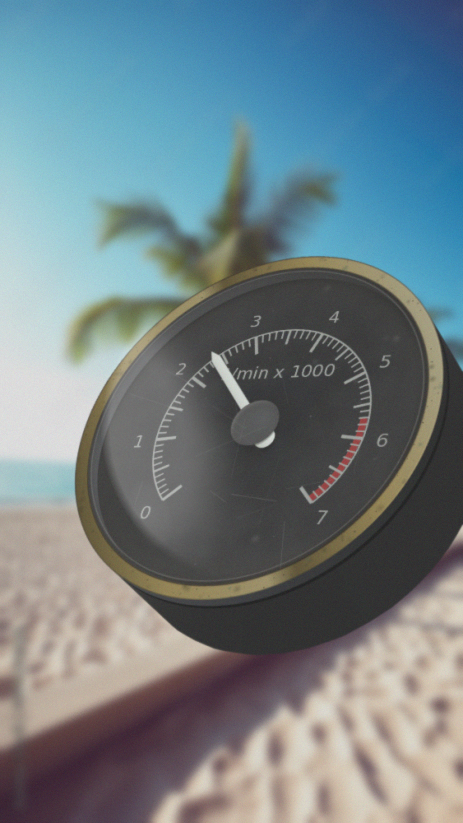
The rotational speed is 2400 (rpm)
